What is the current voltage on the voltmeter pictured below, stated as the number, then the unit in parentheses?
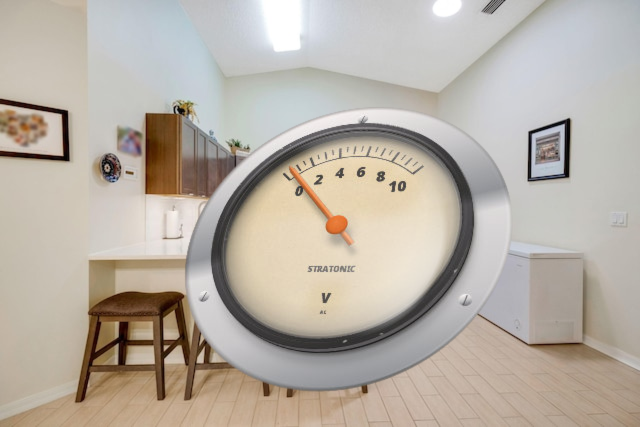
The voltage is 0.5 (V)
